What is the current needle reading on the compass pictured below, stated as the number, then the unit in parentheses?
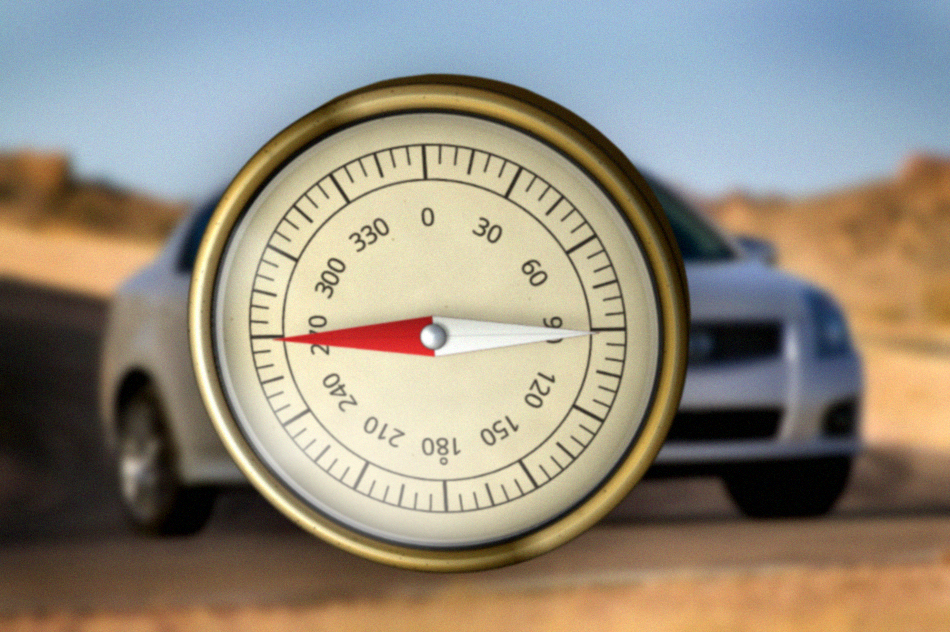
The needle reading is 270 (°)
